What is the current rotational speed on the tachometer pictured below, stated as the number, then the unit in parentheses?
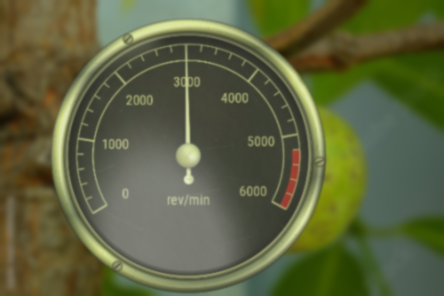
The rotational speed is 3000 (rpm)
